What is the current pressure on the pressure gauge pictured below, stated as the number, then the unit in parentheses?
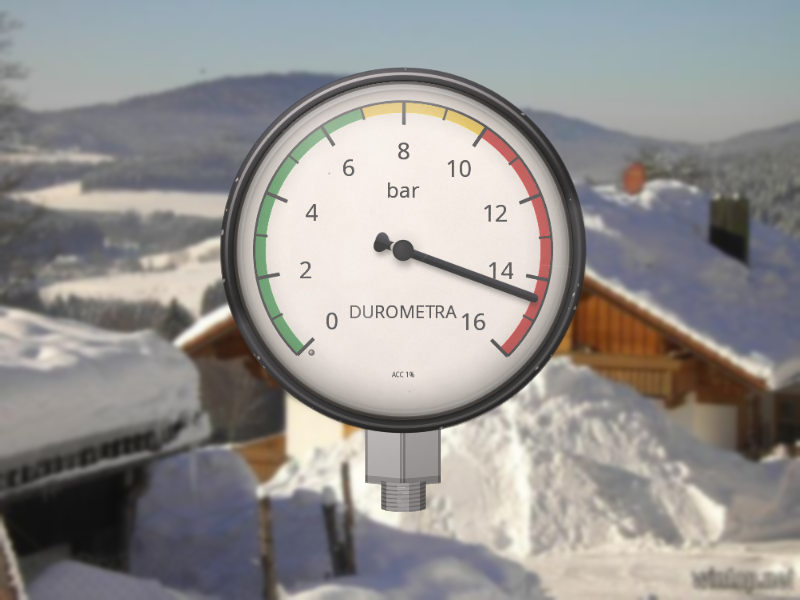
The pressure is 14.5 (bar)
